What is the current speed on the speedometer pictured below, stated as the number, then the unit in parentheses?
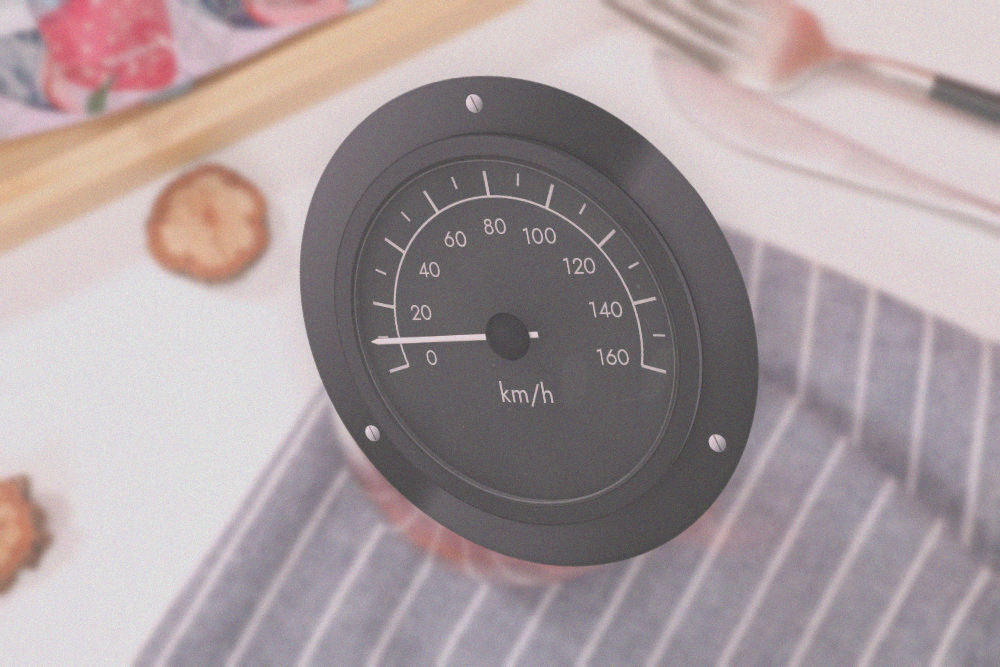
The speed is 10 (km/h)
